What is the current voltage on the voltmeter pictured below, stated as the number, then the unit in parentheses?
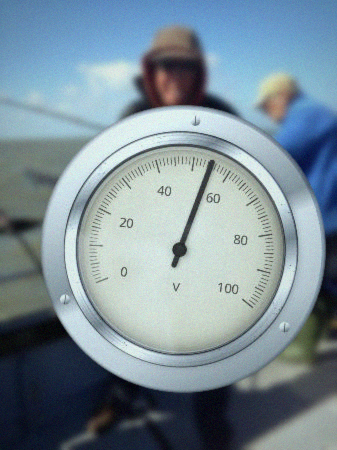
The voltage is 55 (V)
